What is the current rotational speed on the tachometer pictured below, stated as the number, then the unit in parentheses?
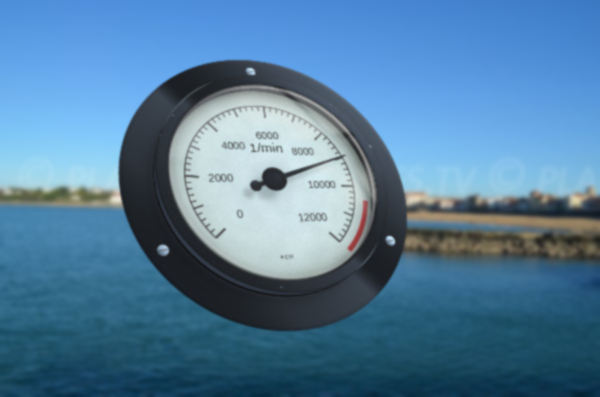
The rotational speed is 9000 (rpm)
